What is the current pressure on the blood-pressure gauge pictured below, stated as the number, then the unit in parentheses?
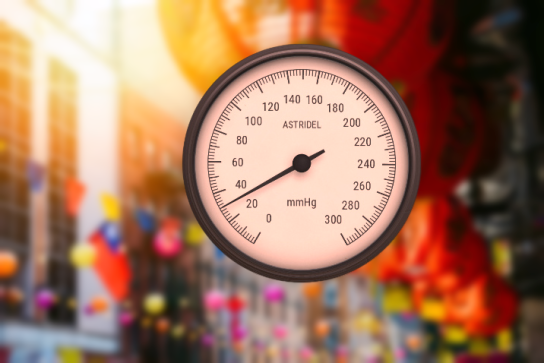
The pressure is 30 (mmHg)
